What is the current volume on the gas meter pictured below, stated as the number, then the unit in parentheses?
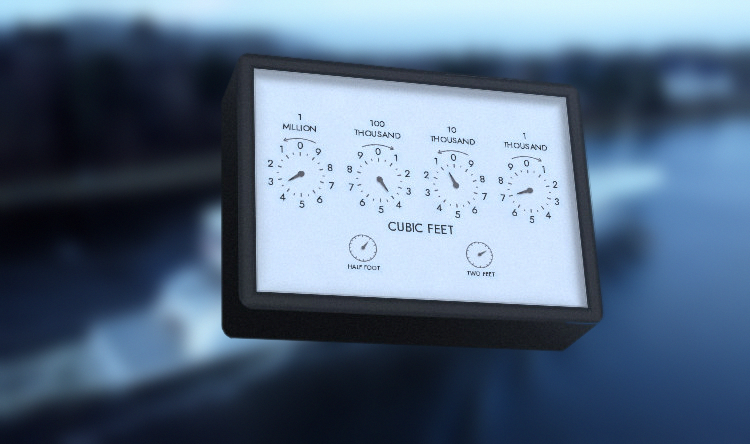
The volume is 340700 (ft³)
